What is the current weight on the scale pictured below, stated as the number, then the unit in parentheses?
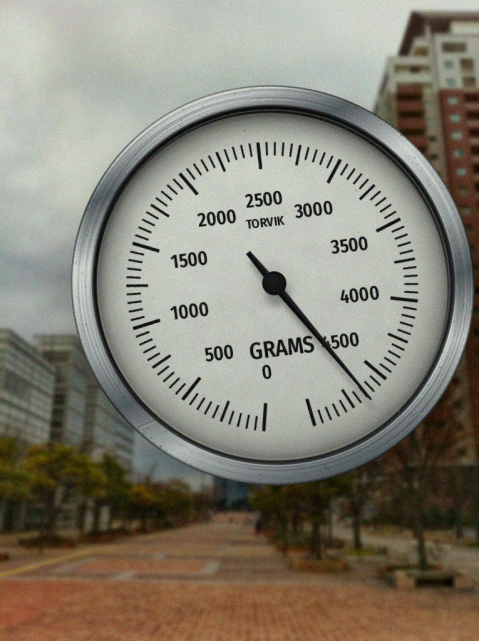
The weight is 4650 (g)
